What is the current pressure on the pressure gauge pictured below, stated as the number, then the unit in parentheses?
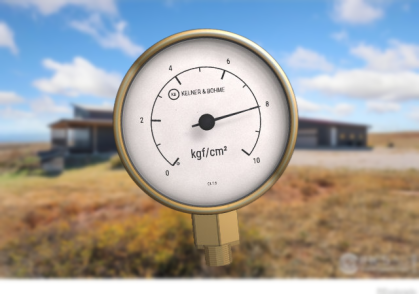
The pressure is 8 (kg/cm²)
